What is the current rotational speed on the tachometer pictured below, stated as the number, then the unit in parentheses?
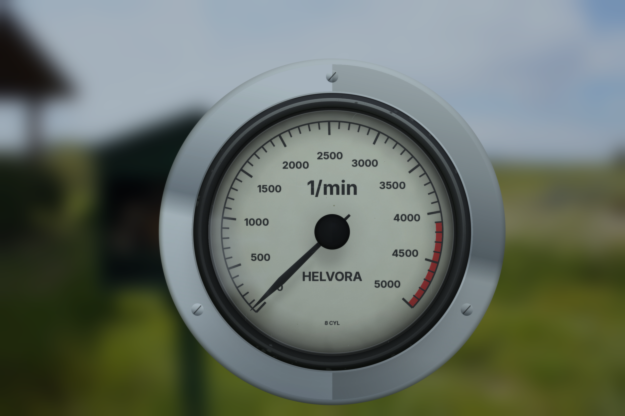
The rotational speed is 50 (rpm)
